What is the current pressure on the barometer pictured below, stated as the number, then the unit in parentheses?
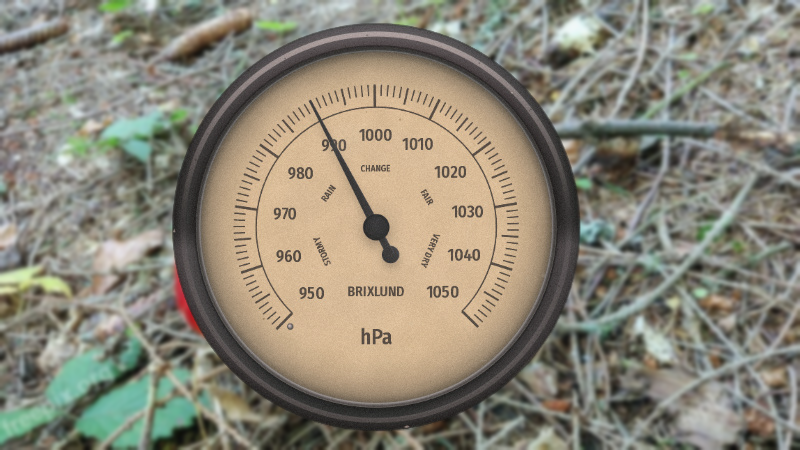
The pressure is 990 (hPa)
